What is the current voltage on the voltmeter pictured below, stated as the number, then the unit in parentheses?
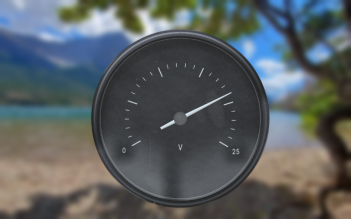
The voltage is 19 (V)
